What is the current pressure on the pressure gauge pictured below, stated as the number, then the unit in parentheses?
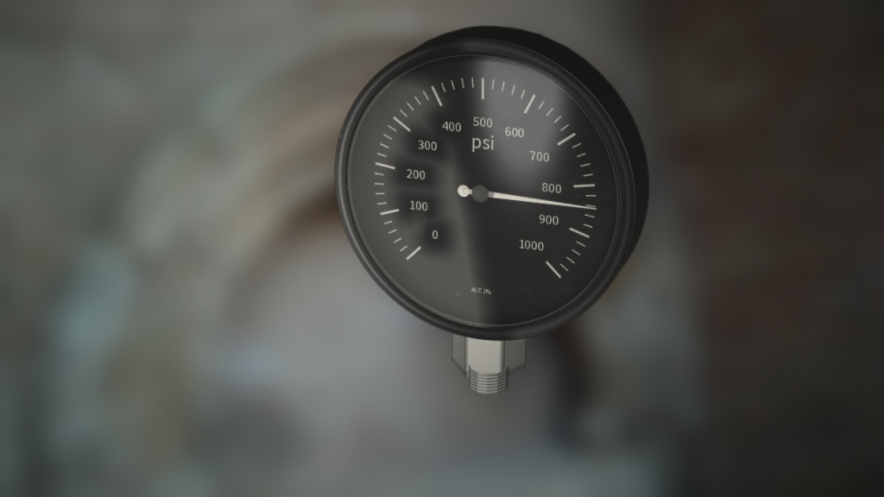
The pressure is 840 (psi)
